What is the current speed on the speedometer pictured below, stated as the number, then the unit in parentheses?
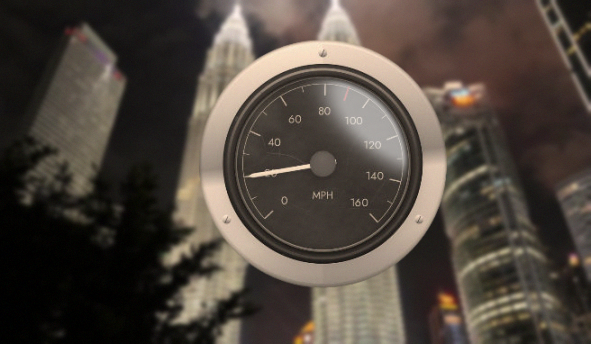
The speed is 20 (mph)
